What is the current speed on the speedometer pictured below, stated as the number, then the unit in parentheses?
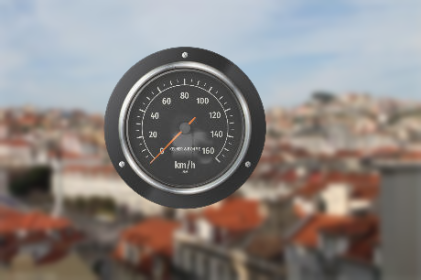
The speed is 0 (km/h)
